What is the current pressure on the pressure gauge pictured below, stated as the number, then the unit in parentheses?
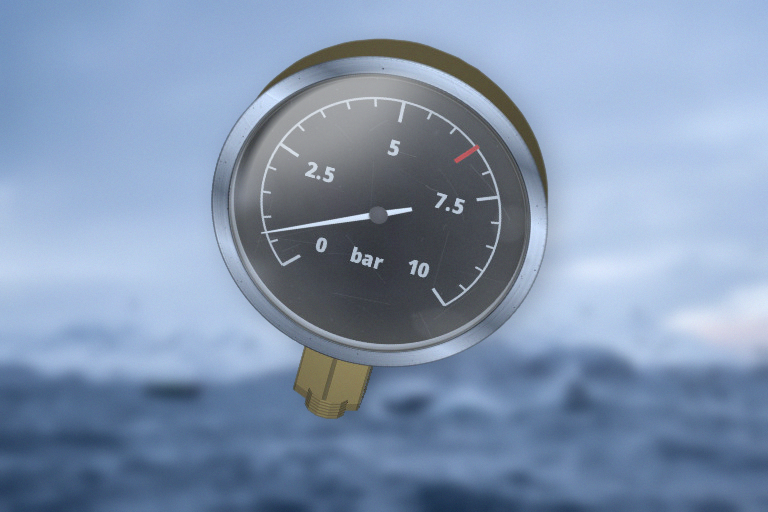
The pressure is 0.75 (bar)
